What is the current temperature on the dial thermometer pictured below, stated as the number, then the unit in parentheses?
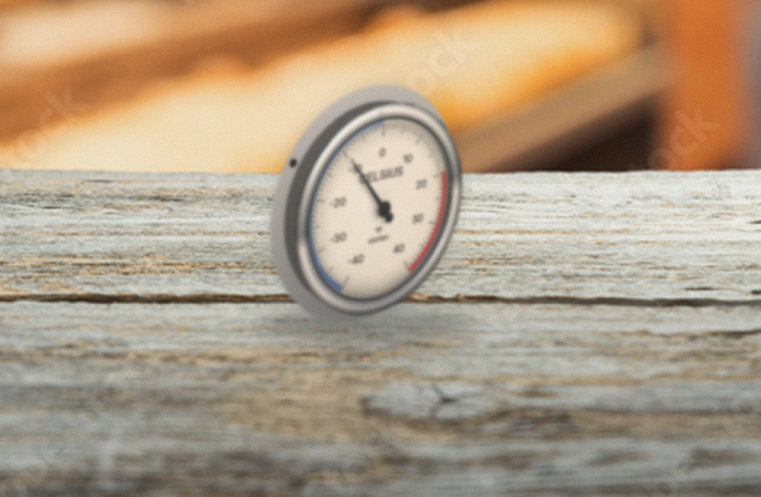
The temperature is -10 (°C)
